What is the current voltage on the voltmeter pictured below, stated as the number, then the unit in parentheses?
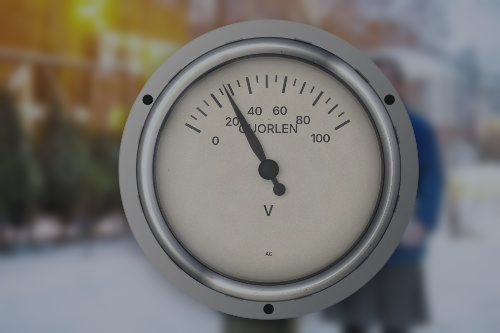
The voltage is 27.5 (V)
